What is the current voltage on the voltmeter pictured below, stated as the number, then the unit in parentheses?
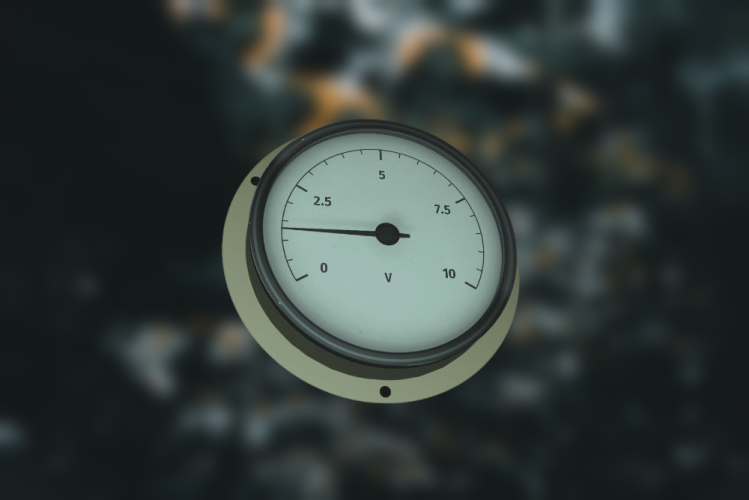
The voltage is 1.25 (V)
